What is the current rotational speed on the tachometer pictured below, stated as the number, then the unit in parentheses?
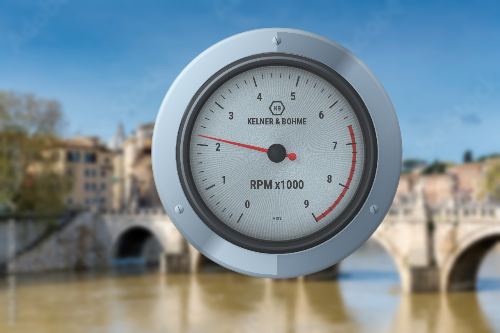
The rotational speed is 2200 (rpm)
